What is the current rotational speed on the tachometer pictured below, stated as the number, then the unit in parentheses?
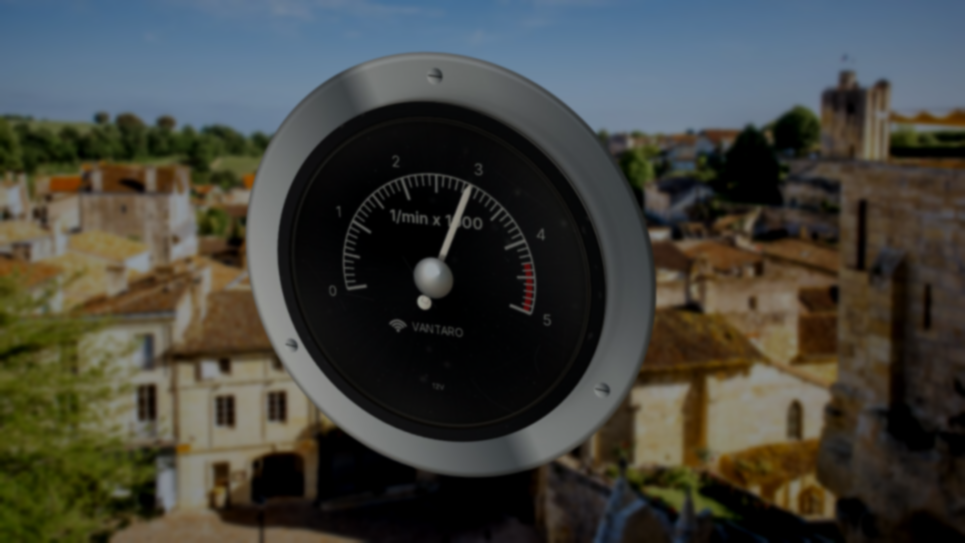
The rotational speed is 3000 (rpm)
